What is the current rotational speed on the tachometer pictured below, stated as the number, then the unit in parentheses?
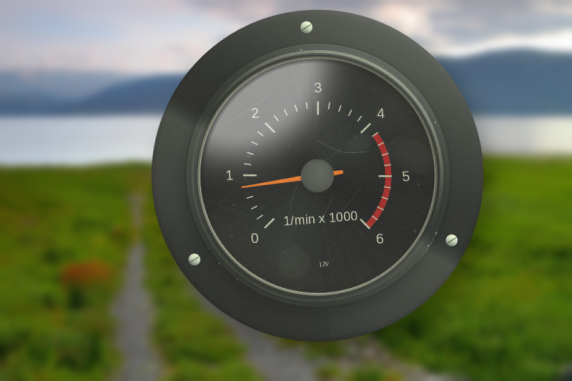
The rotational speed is 800 (rpm)
